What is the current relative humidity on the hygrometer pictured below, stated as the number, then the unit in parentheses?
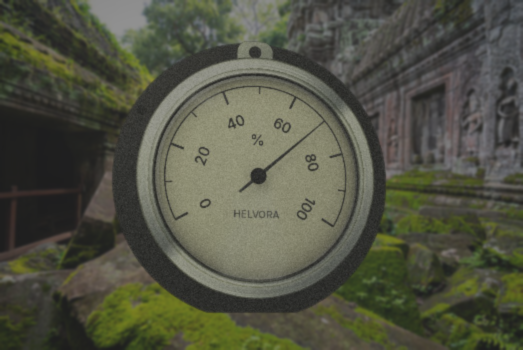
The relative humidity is 70 (%)
